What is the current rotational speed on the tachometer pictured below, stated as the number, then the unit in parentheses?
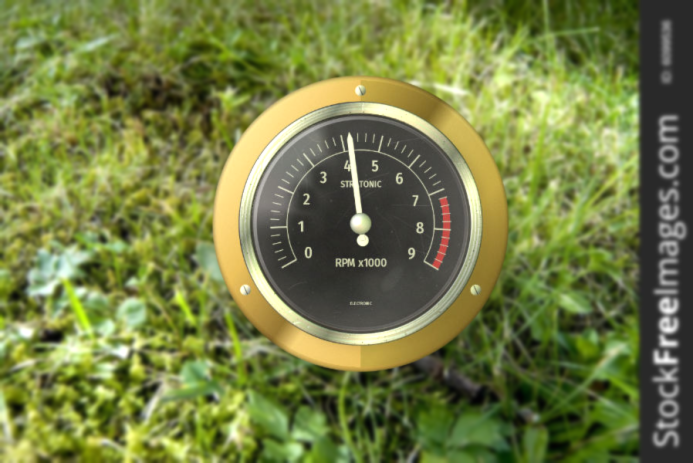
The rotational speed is 4200 (rpm)
